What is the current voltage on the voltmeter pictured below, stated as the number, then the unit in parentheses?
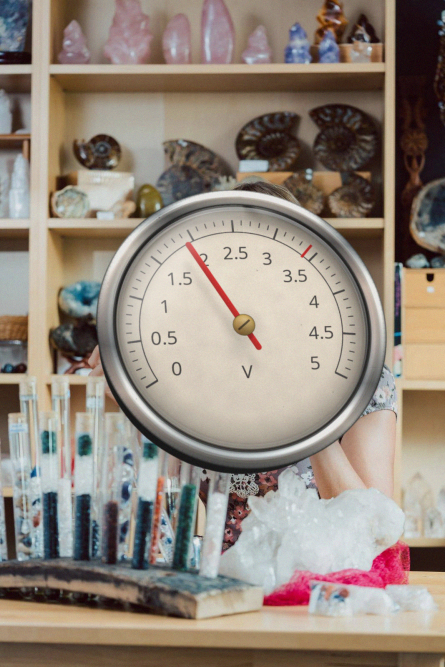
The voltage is 1.9 (V)
